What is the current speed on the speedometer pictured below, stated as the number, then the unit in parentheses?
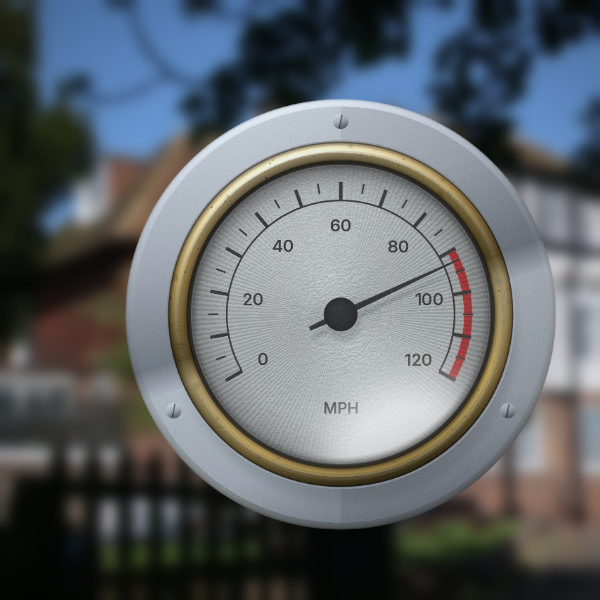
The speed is 92.5 (mph)
